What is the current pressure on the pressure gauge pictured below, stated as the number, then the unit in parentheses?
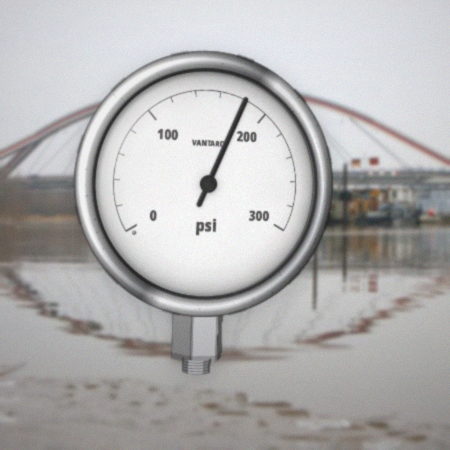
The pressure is 180 (psi)
